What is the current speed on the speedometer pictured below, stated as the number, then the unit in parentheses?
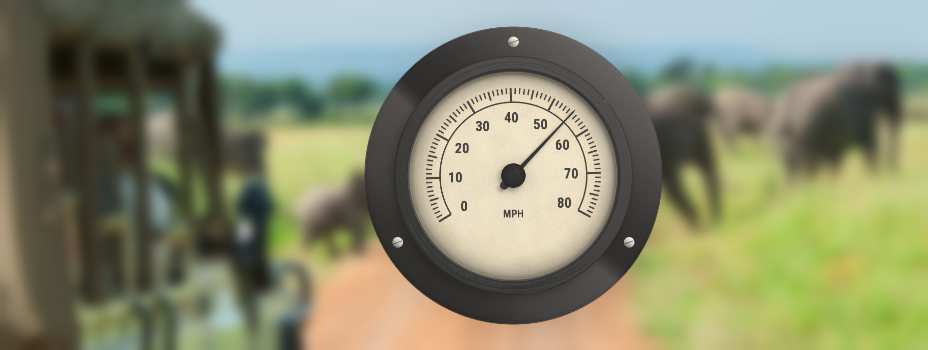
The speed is 55 (mph)
